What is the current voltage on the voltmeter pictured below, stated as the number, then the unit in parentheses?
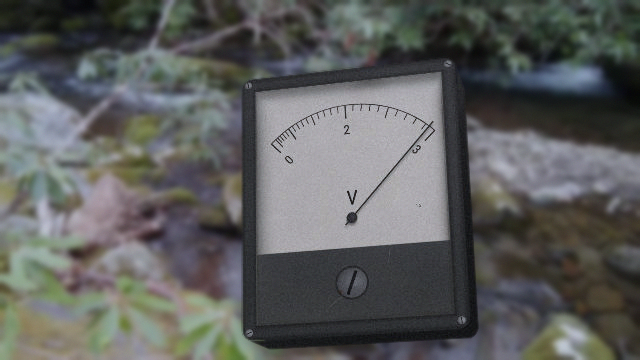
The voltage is 2.95 (V)
